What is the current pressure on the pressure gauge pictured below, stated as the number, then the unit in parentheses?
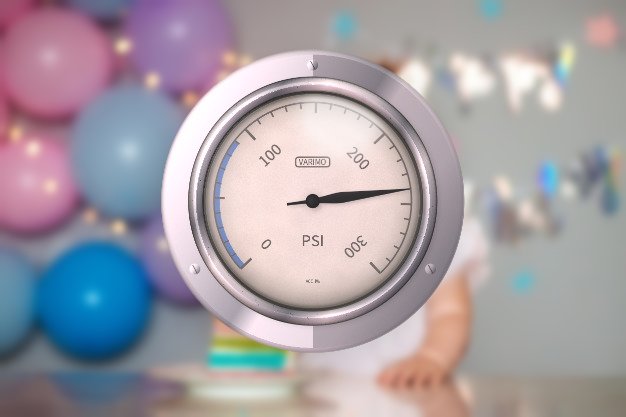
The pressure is 240 (psi)
